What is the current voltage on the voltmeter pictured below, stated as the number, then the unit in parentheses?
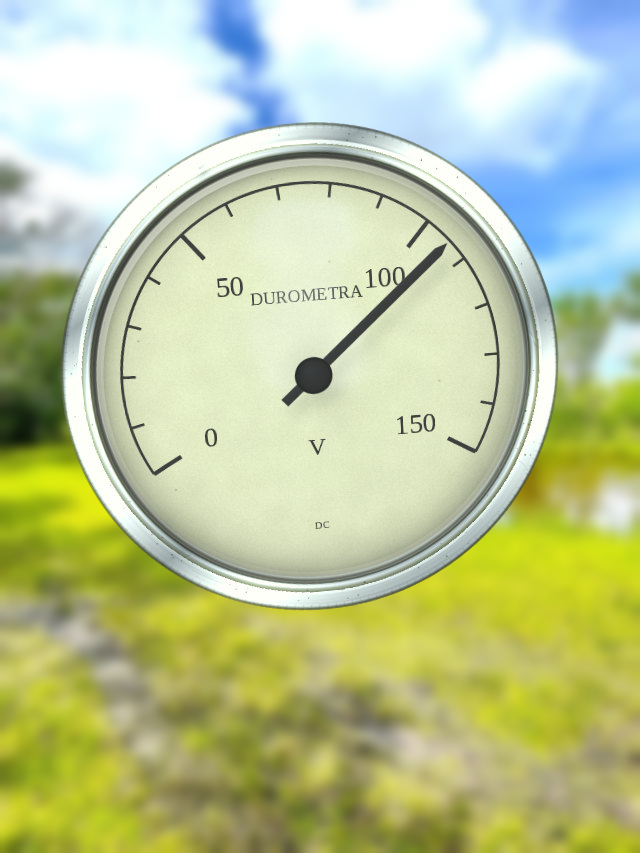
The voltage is 105 (V)
